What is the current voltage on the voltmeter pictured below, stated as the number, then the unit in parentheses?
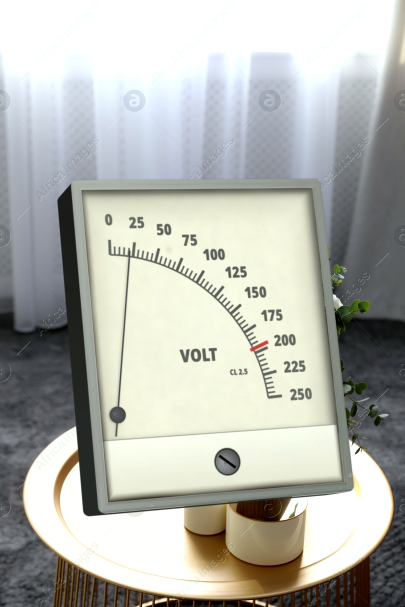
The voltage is 20 (V)
